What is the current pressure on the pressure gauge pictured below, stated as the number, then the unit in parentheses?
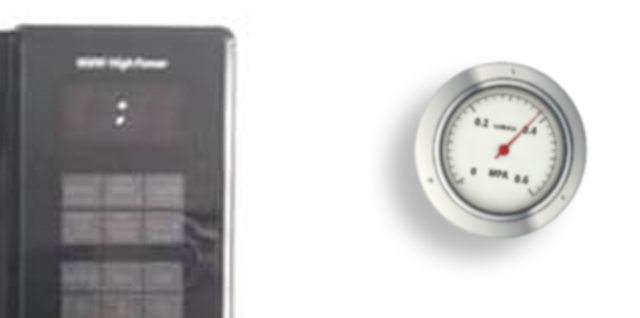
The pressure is 0.38 (MPa)
